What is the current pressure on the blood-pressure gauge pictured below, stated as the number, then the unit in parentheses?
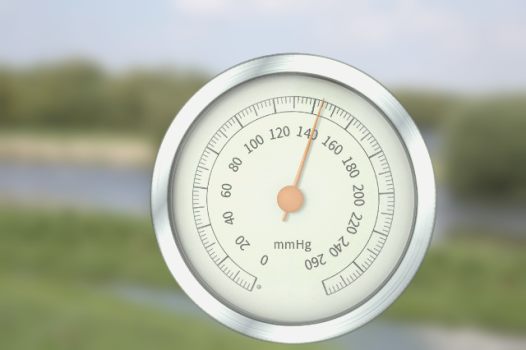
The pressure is 144 (mmHg)
